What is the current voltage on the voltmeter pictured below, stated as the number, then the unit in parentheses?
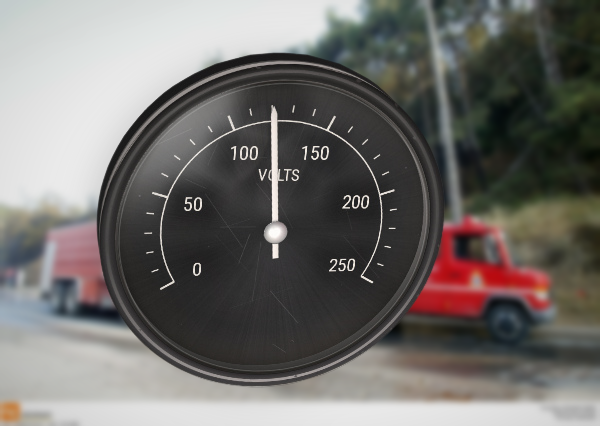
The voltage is 120 (V)
